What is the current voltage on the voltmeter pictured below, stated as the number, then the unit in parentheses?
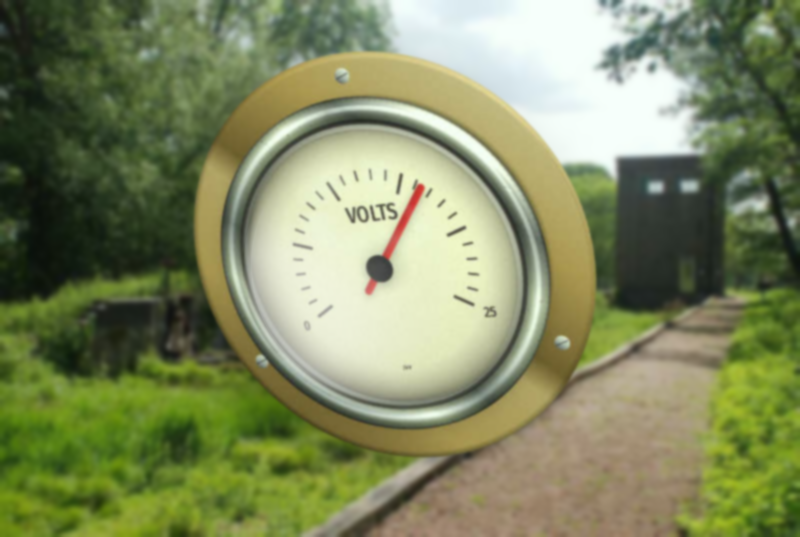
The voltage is 16.5 (V)
